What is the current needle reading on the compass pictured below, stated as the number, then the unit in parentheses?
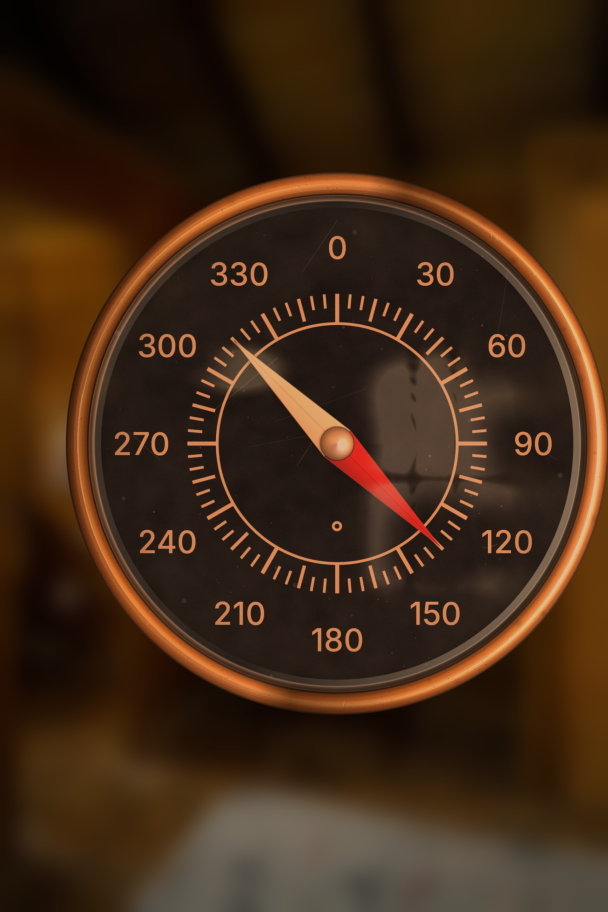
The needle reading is 135 (°)
